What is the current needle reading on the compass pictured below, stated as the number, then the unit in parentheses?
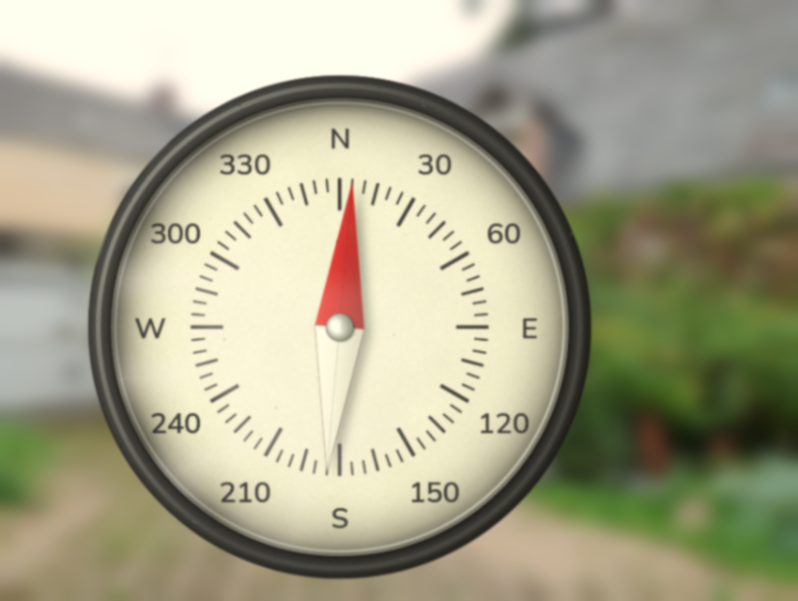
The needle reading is 5 (°)
